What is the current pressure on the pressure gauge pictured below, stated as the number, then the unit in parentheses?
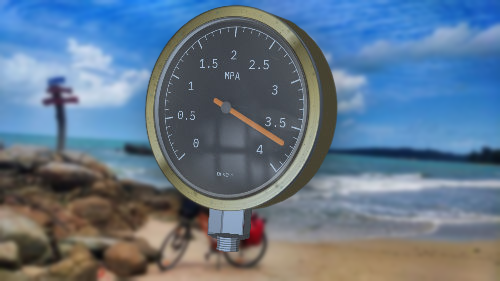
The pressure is 3.7 (MPa)
